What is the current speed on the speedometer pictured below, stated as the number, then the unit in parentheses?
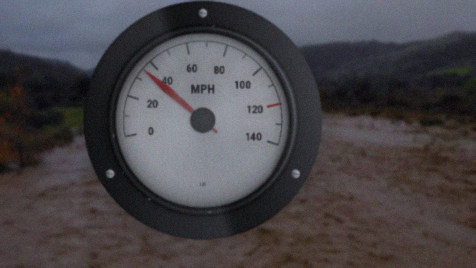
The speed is 35 (mph)
